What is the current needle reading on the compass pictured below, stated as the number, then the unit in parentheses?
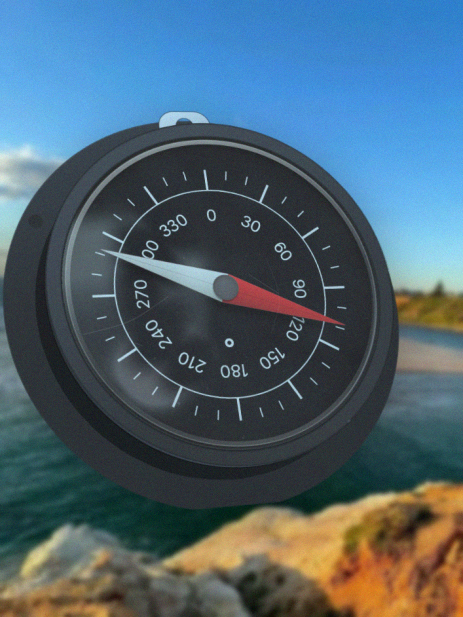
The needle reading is 110 (°)
